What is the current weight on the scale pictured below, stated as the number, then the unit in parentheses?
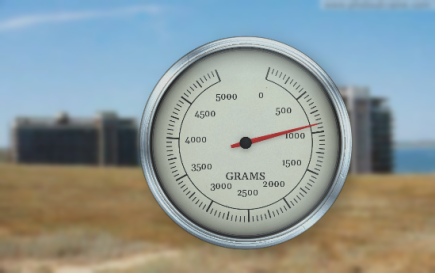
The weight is 900 (g)
